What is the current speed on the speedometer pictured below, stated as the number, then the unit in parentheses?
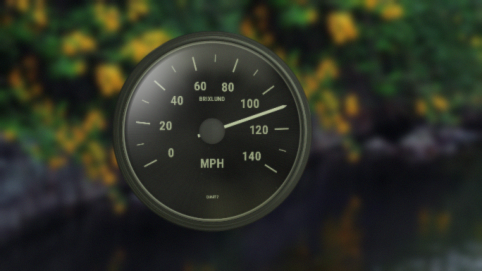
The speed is 110 (mph)
